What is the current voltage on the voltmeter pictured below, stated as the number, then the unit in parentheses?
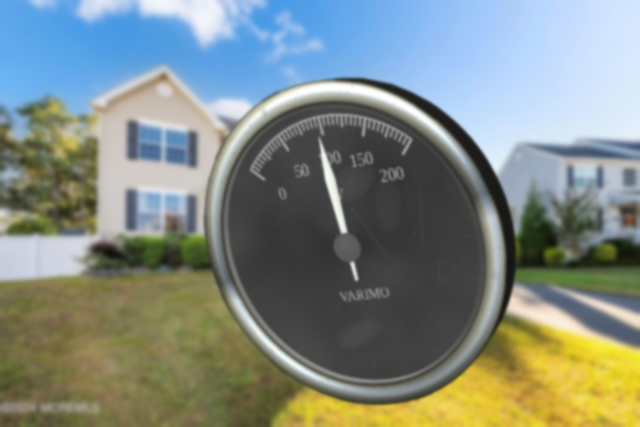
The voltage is 100 (V)
